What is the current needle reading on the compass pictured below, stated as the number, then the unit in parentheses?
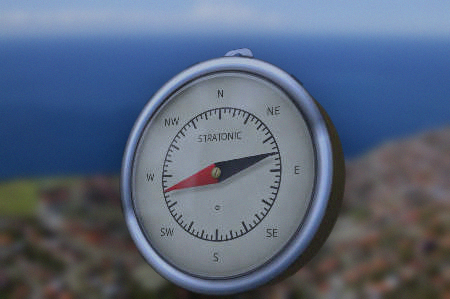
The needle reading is 255 (°)
